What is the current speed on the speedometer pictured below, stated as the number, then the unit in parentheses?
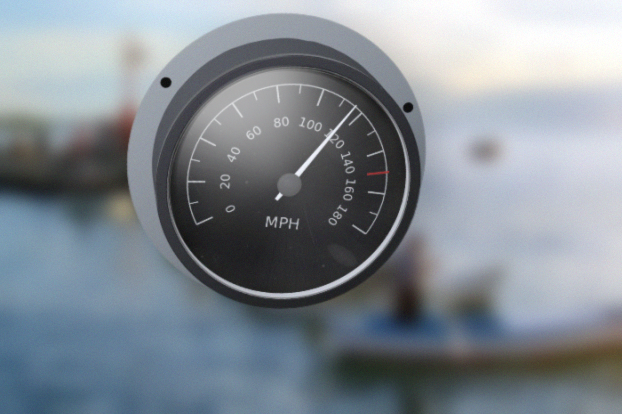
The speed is 115 (mph)
